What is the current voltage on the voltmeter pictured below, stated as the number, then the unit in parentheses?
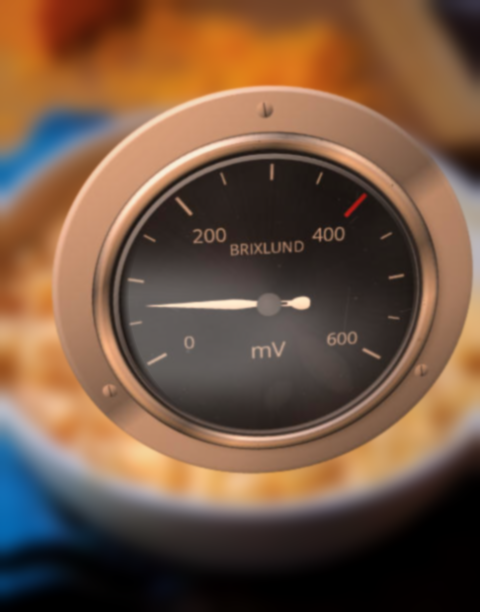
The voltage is 75 (mV)
